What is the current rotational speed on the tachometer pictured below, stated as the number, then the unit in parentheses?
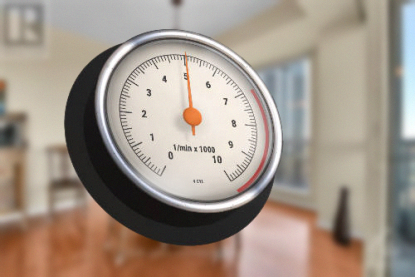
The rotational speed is 5000 (rpm)
